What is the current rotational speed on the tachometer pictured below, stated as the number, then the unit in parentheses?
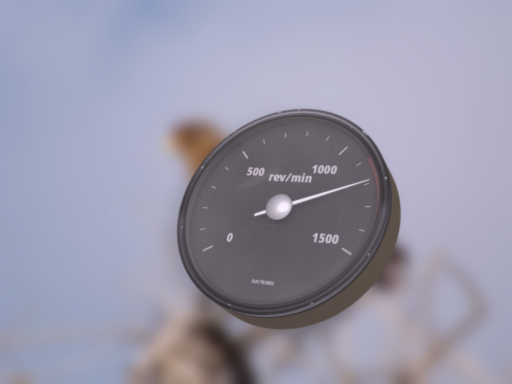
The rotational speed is 1200 (rpm)
